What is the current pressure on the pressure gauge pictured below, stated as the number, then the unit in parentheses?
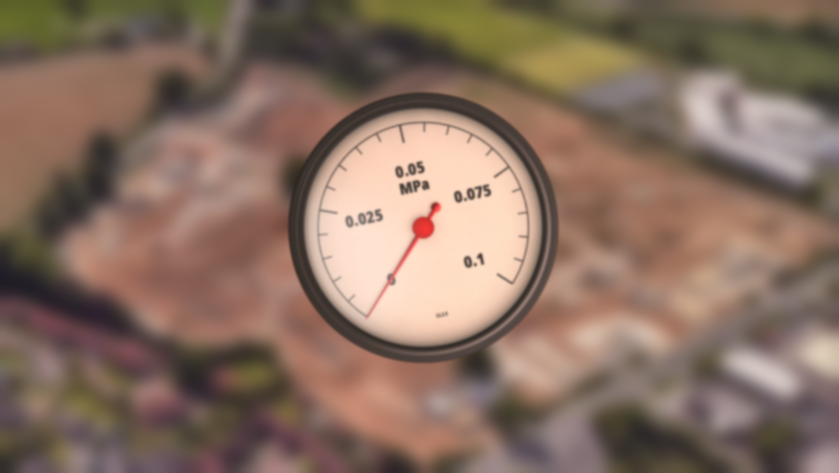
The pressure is 0 (MPa)
